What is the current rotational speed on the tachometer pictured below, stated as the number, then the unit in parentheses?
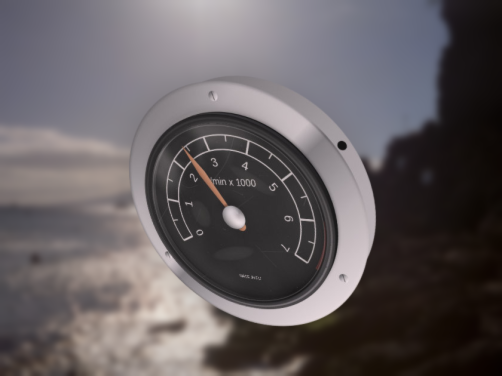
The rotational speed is 2500 (rpm)
